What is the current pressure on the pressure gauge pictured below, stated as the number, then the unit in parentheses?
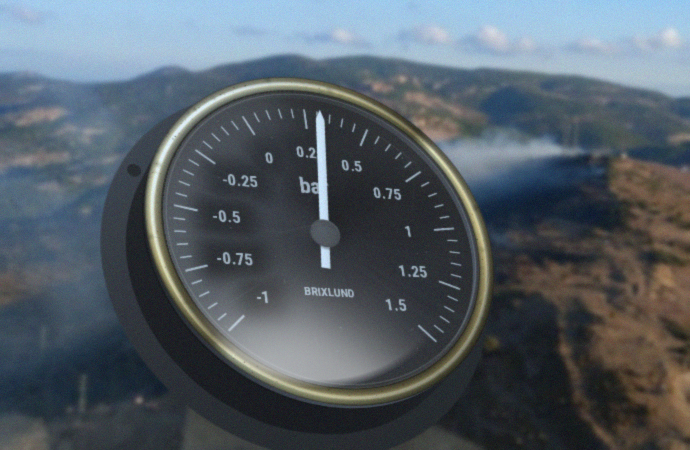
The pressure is 0.3 (bar)
